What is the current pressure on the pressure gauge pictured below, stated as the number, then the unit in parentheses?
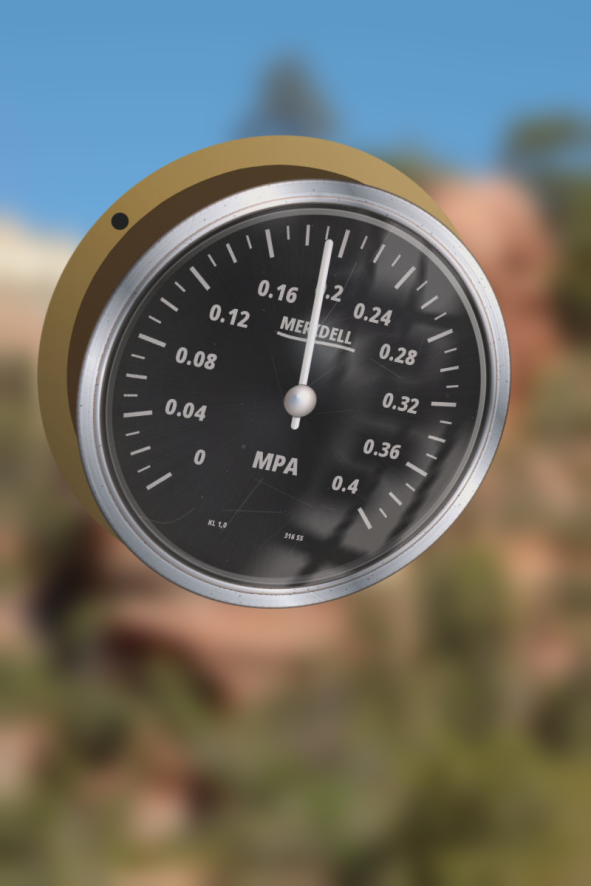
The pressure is 0.19 (MPa)
